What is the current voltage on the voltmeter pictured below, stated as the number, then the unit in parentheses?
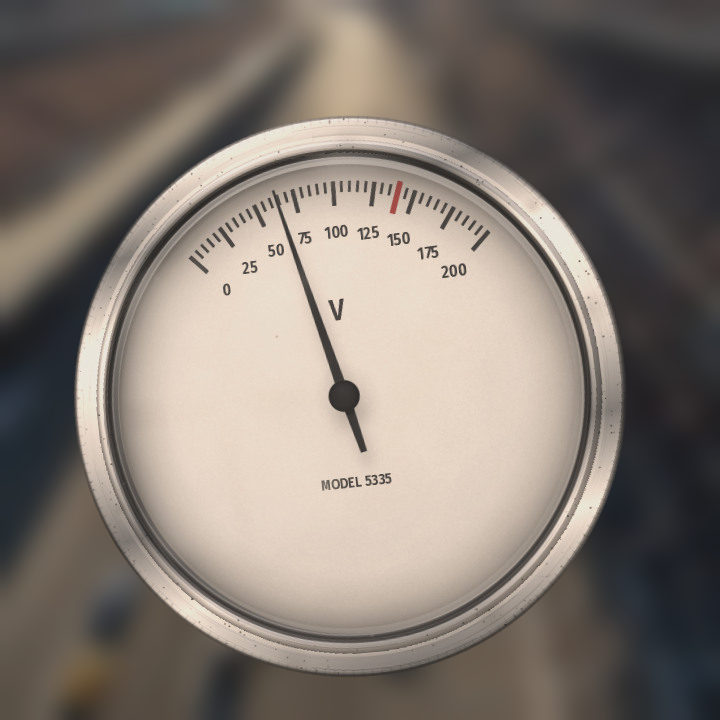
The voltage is 65 (V)
